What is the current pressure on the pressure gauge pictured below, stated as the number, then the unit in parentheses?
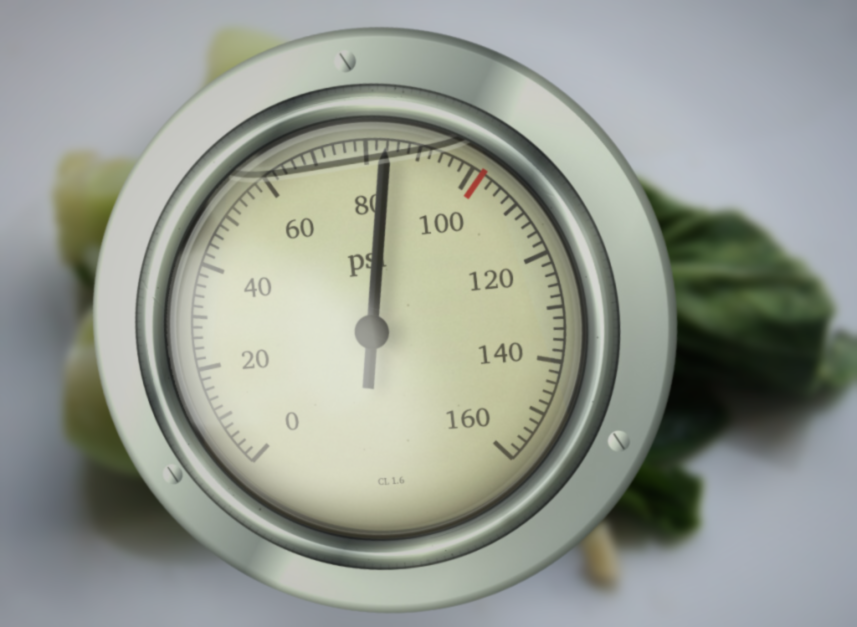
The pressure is 84 (psi)
